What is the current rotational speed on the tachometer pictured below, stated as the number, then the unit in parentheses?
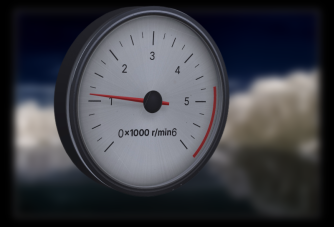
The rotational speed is 1125 (rpm)
